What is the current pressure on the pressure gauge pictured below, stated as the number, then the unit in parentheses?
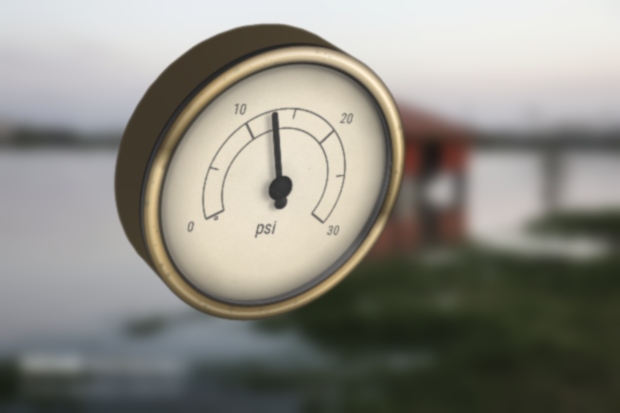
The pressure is 12.5 (psi)
